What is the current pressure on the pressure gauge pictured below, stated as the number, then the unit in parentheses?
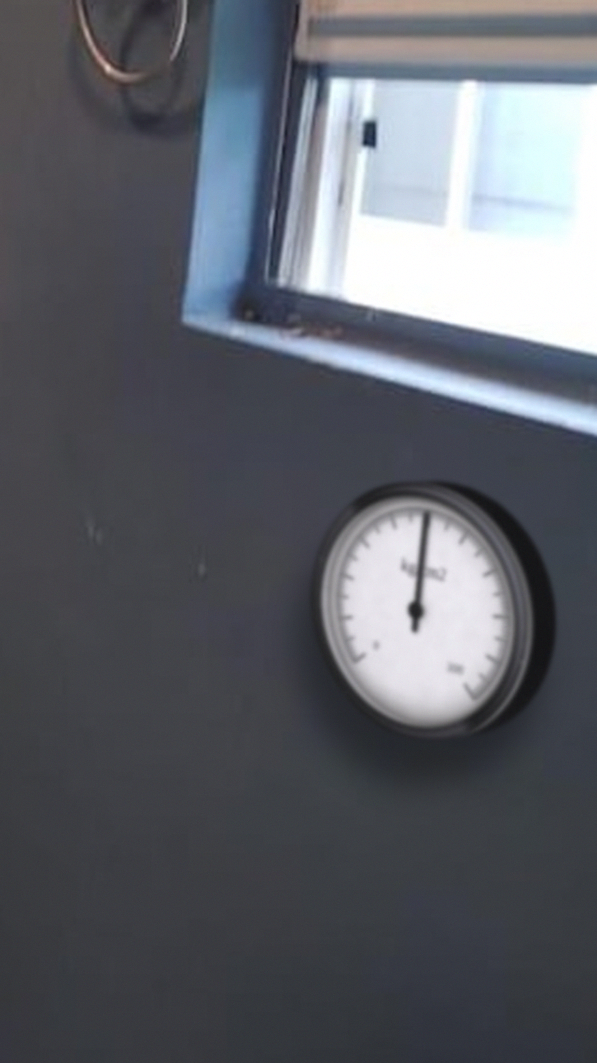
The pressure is 50 (kg/cm²)
